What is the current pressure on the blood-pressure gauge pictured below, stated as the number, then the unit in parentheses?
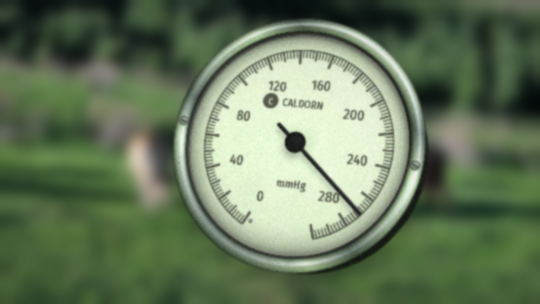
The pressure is 270 (mmHg)
